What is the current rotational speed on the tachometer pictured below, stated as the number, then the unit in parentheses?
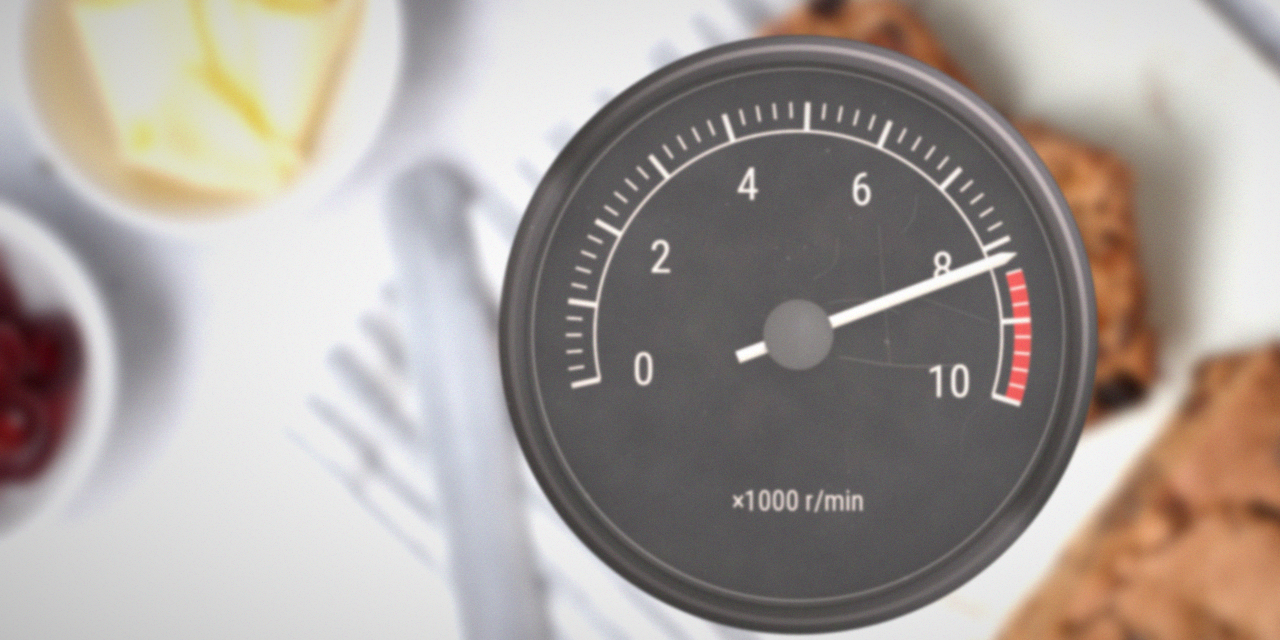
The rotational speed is 8200 (rpm)
